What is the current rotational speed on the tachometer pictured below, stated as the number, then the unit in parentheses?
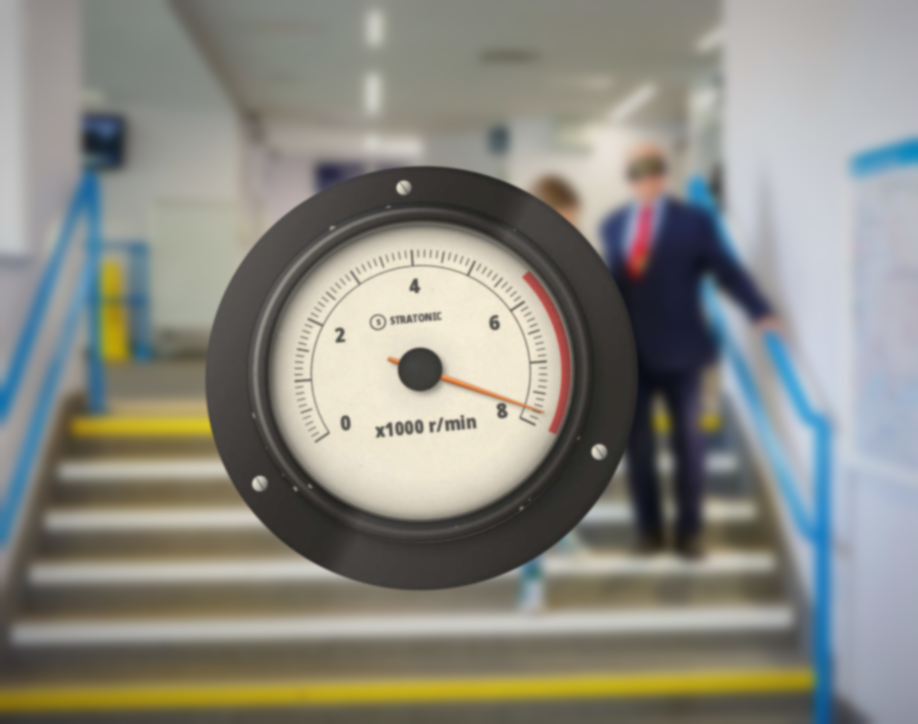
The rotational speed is 7800 (rpm)
